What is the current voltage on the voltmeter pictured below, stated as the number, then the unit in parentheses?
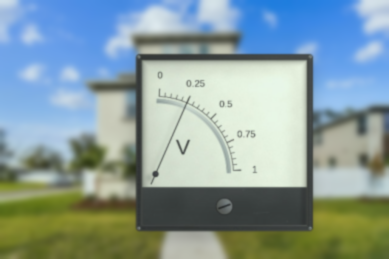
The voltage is 0.25 (V)
